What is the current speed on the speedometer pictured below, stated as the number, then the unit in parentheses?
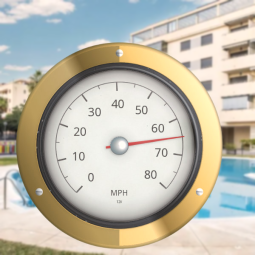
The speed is 65 (mph)
